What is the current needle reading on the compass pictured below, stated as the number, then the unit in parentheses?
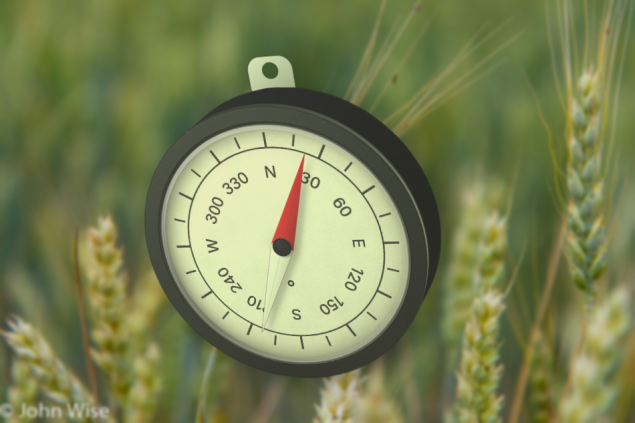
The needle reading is 22.5 (°)
